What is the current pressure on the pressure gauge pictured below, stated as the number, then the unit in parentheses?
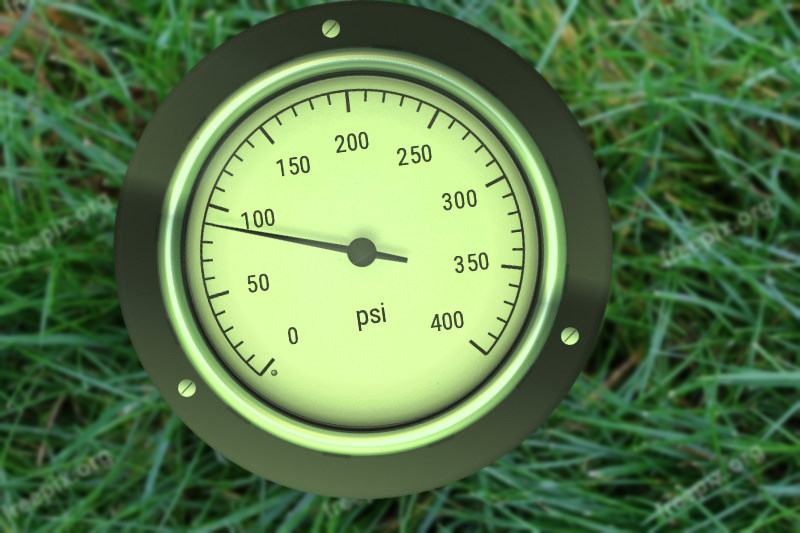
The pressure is 90 (psi)
